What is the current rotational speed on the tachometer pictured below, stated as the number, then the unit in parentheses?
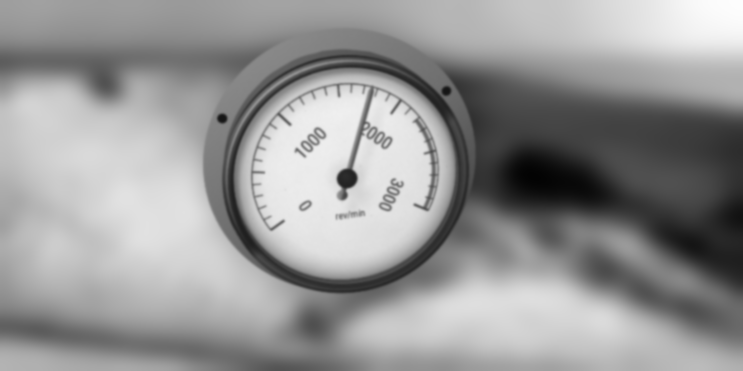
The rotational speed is 1750 (rpm)
